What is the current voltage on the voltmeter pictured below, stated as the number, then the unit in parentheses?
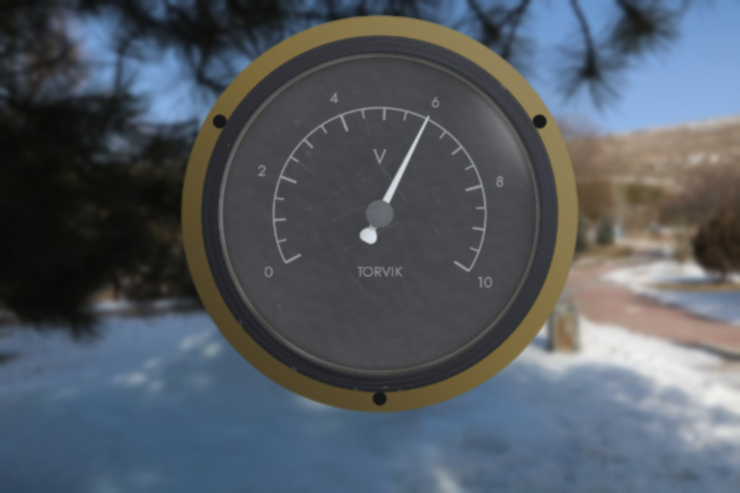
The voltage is 6 (V)
